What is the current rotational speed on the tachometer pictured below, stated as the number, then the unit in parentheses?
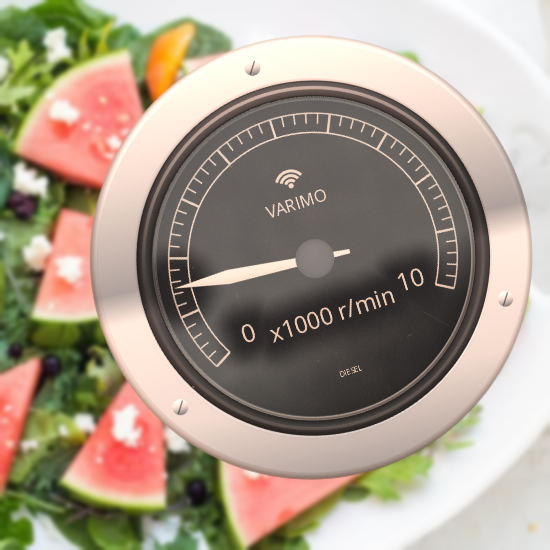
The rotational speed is 1500 (rpm)
